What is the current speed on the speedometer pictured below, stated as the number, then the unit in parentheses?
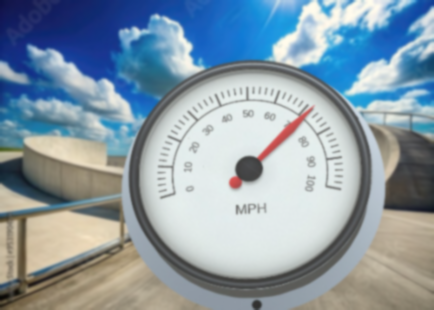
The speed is 72 (mph)
